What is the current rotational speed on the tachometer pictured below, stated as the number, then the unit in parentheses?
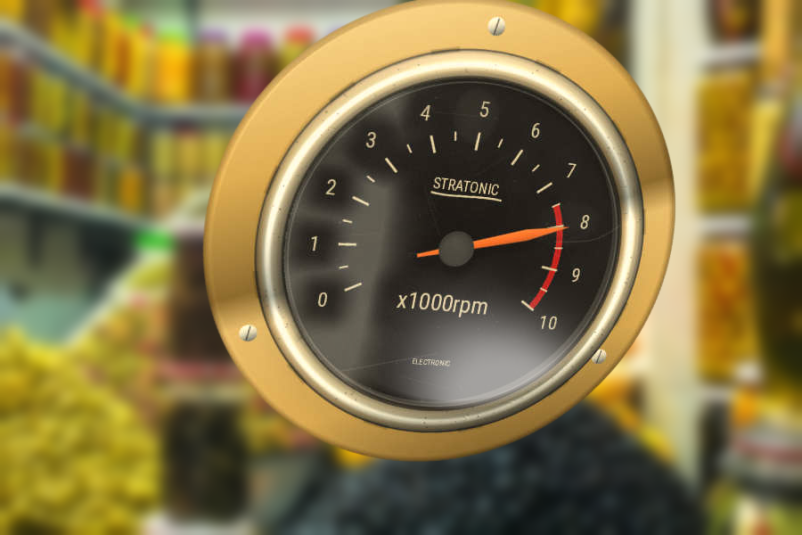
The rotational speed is 8000 (rpm)
